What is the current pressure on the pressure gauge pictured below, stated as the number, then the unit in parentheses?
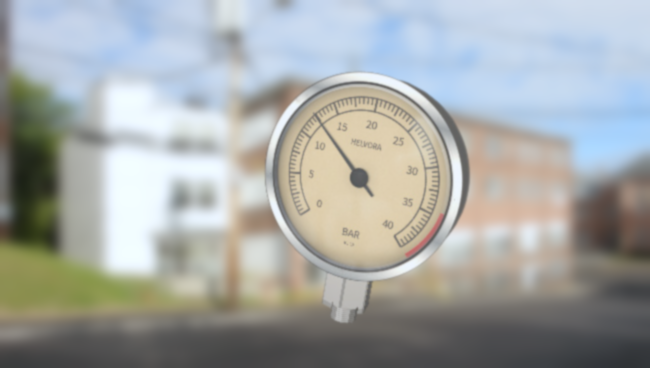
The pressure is 12.5 (bar)
